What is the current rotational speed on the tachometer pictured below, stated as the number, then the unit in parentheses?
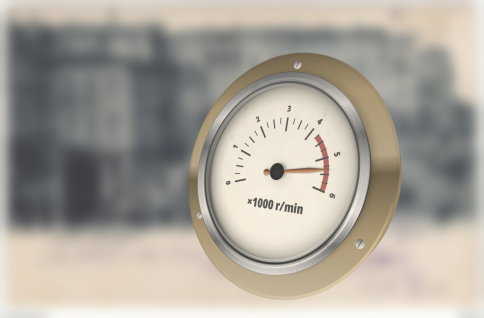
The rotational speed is 5375 (rpm)
